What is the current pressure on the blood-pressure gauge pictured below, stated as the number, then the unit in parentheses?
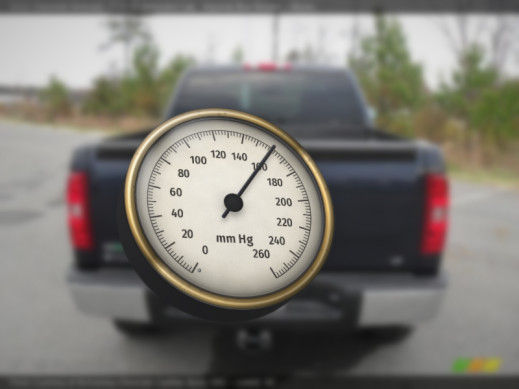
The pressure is 160 (mmHg)
